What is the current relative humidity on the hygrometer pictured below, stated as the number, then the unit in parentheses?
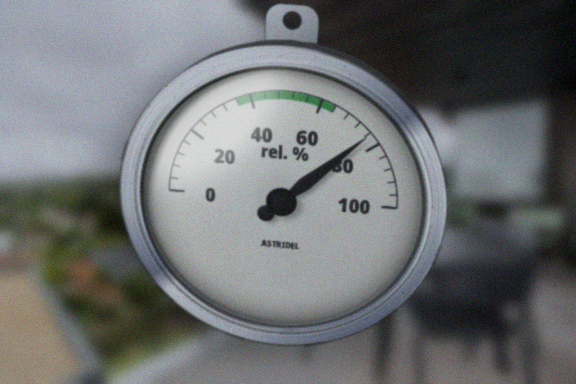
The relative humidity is 76 (%)
